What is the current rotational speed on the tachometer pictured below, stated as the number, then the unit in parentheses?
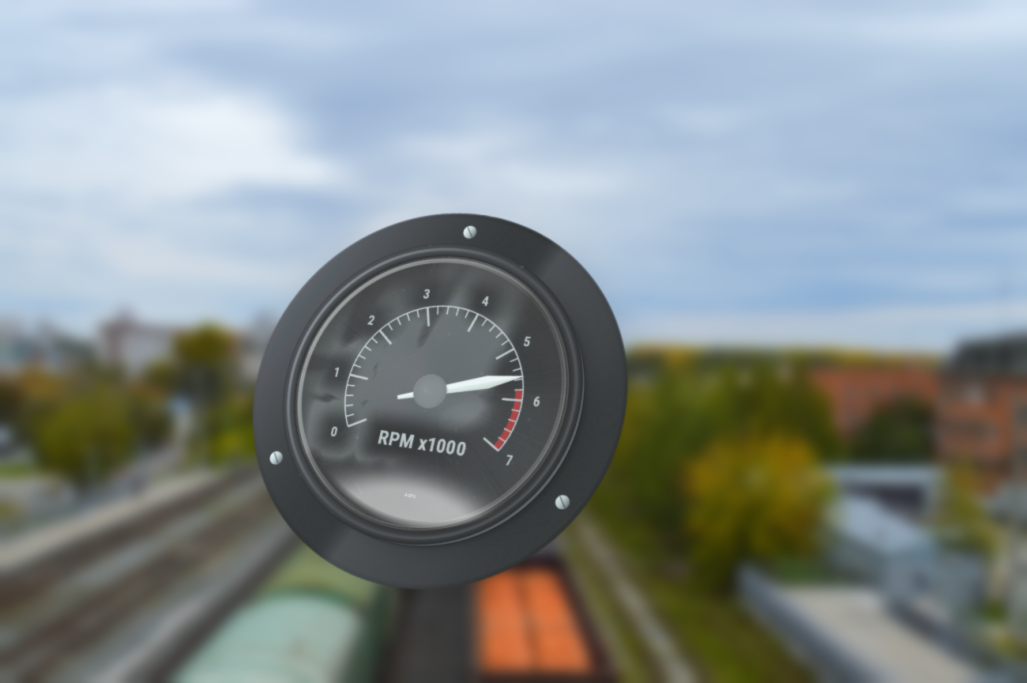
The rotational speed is 5600 (rpm)
